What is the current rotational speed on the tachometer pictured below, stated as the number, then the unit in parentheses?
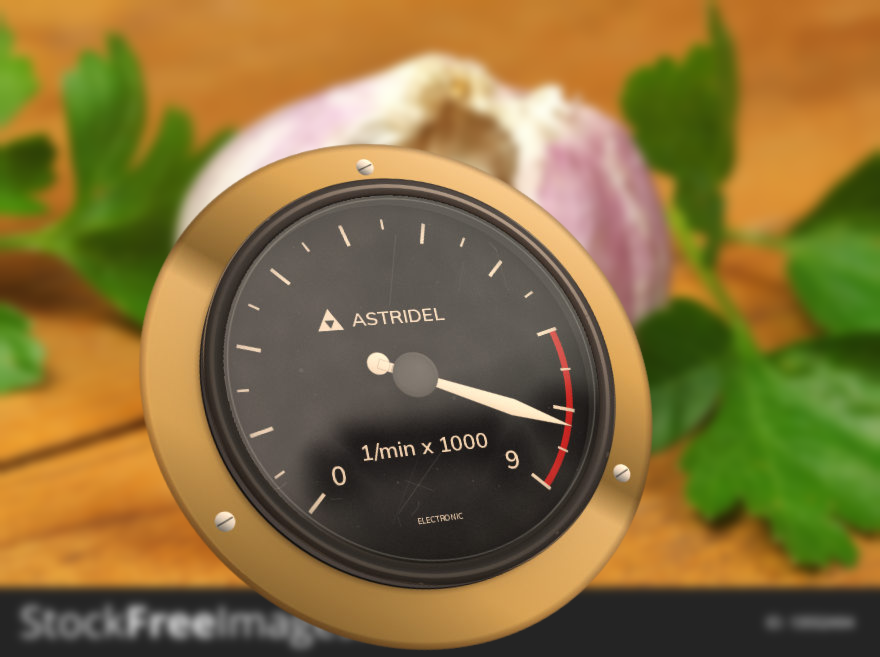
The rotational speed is 8250 (rpm)
